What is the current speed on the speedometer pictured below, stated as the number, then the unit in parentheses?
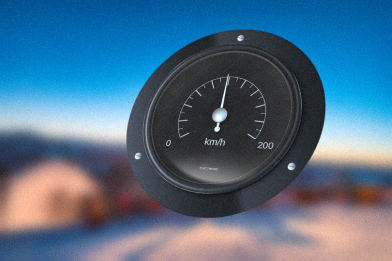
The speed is 100 (km/h)
